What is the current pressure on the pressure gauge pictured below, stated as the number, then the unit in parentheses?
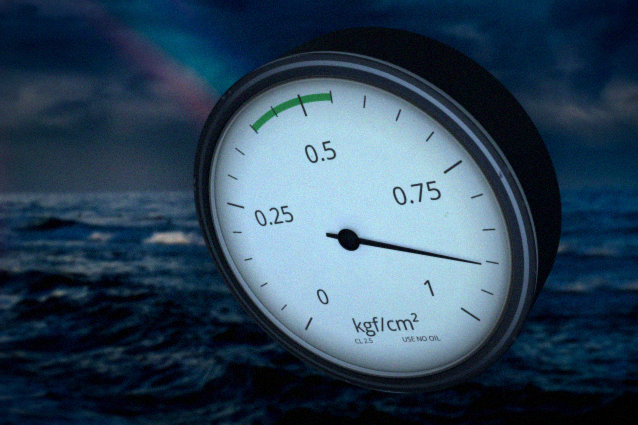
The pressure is 0.9 (kg/cm²)
